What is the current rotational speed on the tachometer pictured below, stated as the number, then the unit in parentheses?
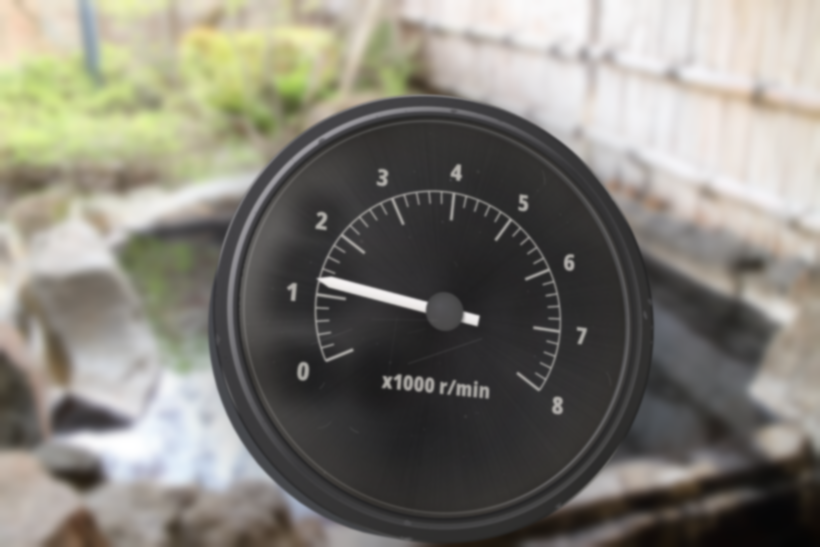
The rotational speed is 1200 (rpm)
